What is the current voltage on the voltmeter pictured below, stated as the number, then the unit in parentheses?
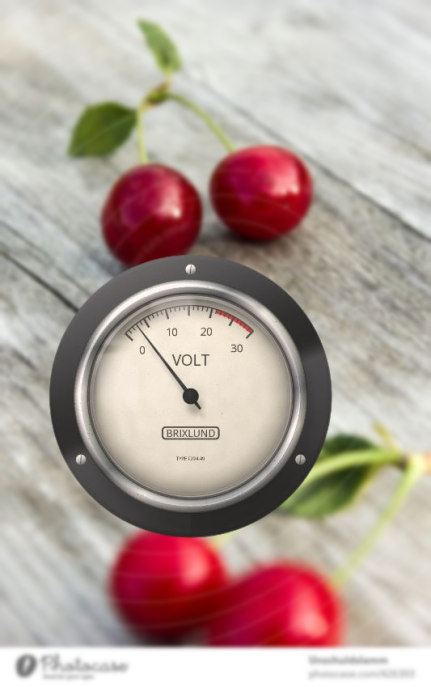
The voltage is 3 (V)
